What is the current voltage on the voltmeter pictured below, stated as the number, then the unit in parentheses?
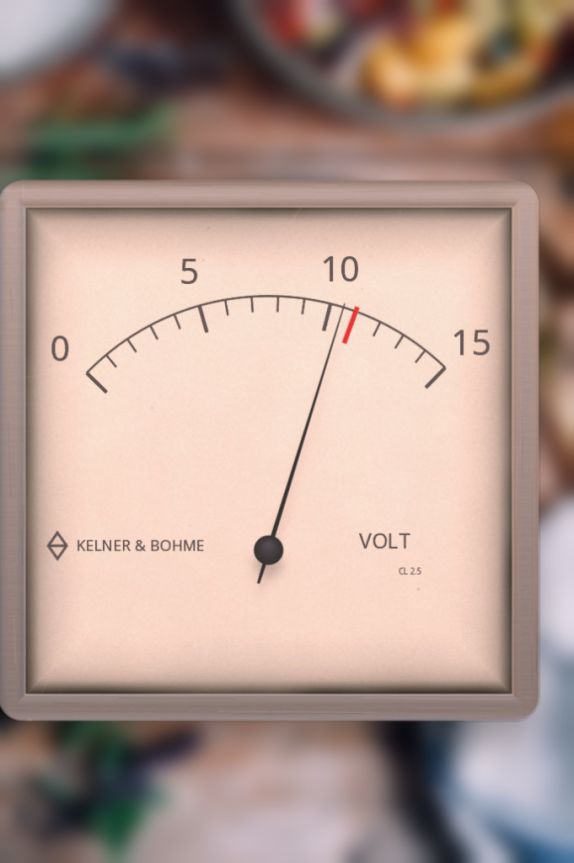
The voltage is 10.5 (V)
